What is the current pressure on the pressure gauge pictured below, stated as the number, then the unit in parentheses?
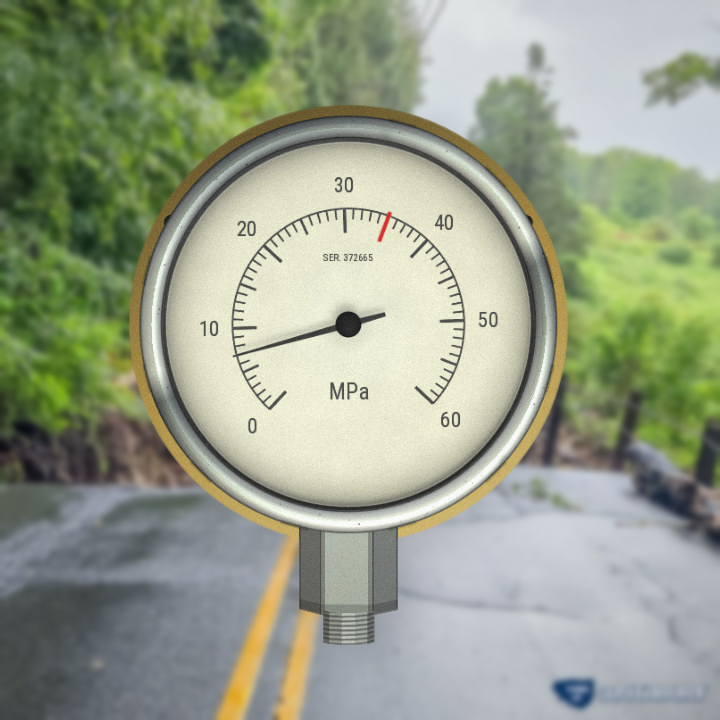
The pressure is 7 (MPa)
